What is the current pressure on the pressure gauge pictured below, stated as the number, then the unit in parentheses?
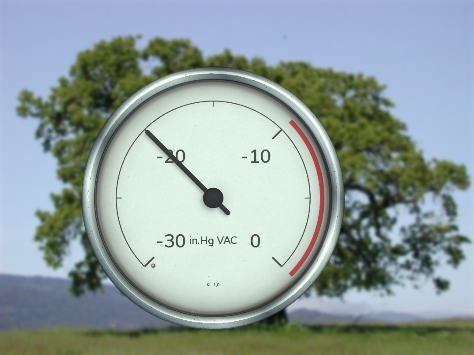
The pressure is -20 (inHg)
